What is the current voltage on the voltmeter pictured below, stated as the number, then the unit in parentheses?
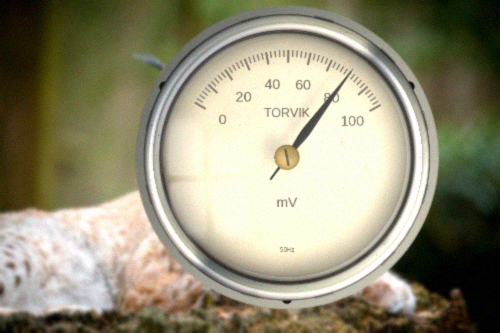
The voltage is 80 (mV)
